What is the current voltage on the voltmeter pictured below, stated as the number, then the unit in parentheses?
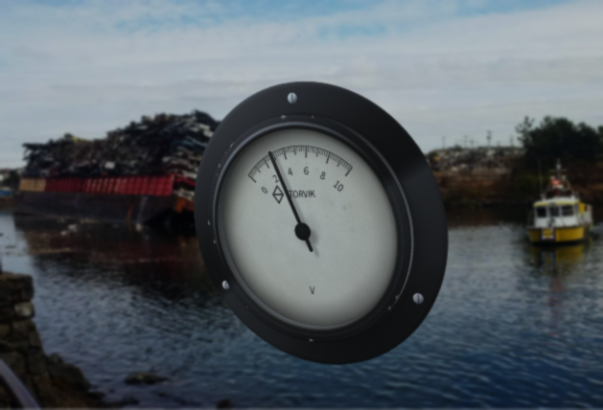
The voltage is 3 (V)
